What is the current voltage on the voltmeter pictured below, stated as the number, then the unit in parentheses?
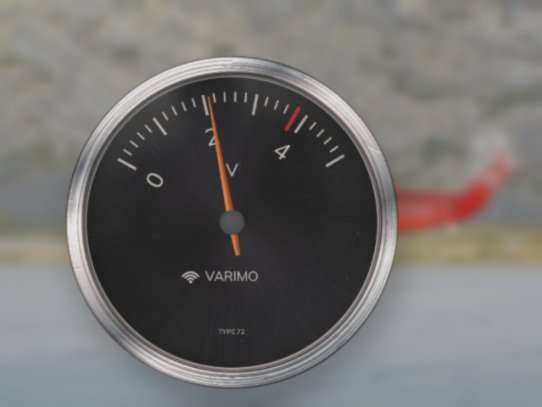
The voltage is 2.1 (V)
